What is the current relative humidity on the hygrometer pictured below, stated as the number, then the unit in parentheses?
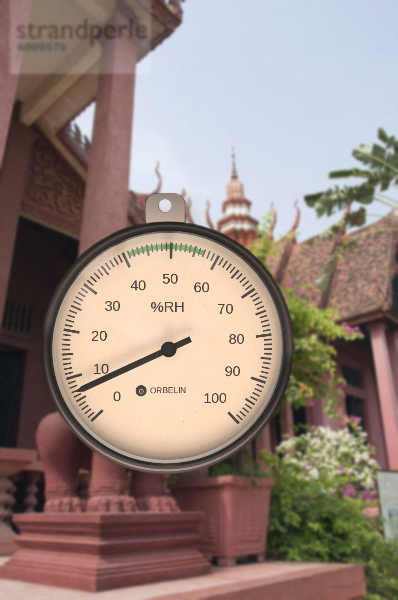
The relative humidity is 7 (%)
